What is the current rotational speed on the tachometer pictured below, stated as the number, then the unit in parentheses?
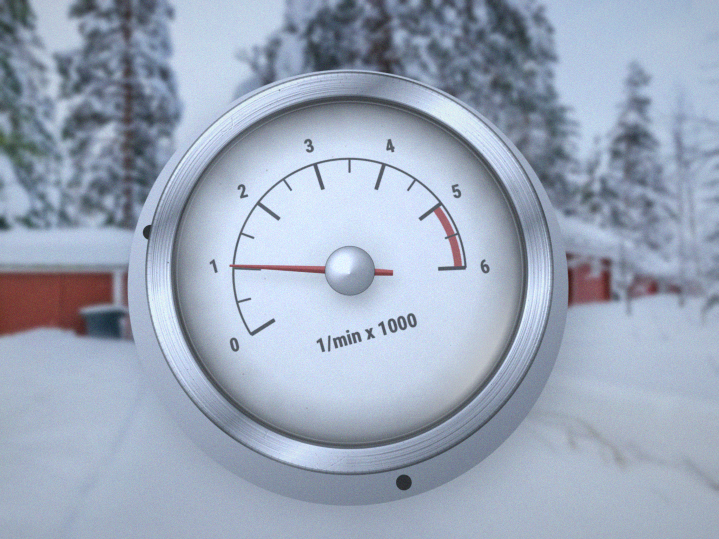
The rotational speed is 1000 (rpm)
